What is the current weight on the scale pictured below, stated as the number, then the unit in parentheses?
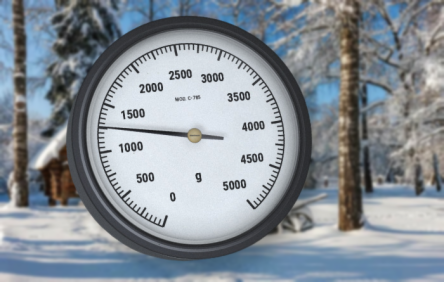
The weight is 1250 (g)
